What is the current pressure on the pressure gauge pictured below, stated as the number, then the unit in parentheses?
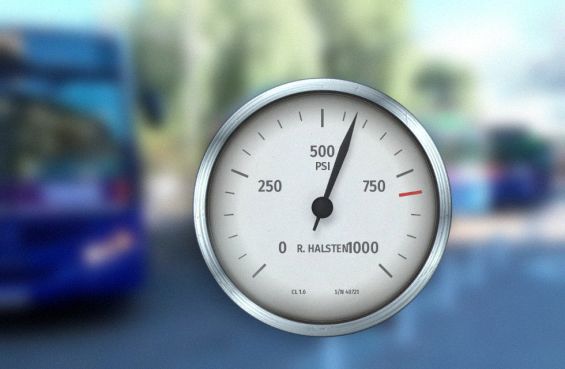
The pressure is 575 (psi)
